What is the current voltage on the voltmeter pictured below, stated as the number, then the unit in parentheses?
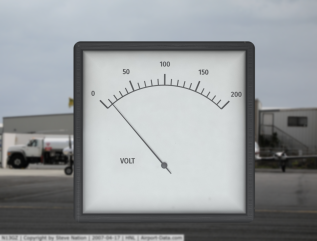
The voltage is 10 (V)
